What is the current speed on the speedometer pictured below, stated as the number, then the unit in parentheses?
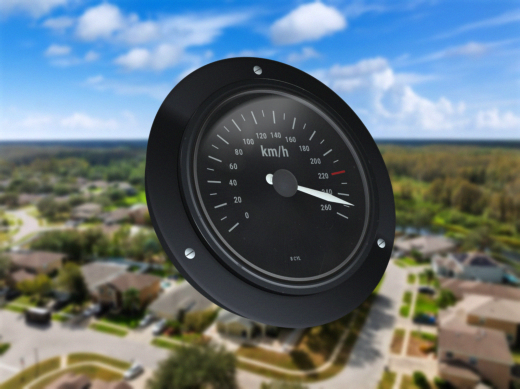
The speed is 250 (km/h)
